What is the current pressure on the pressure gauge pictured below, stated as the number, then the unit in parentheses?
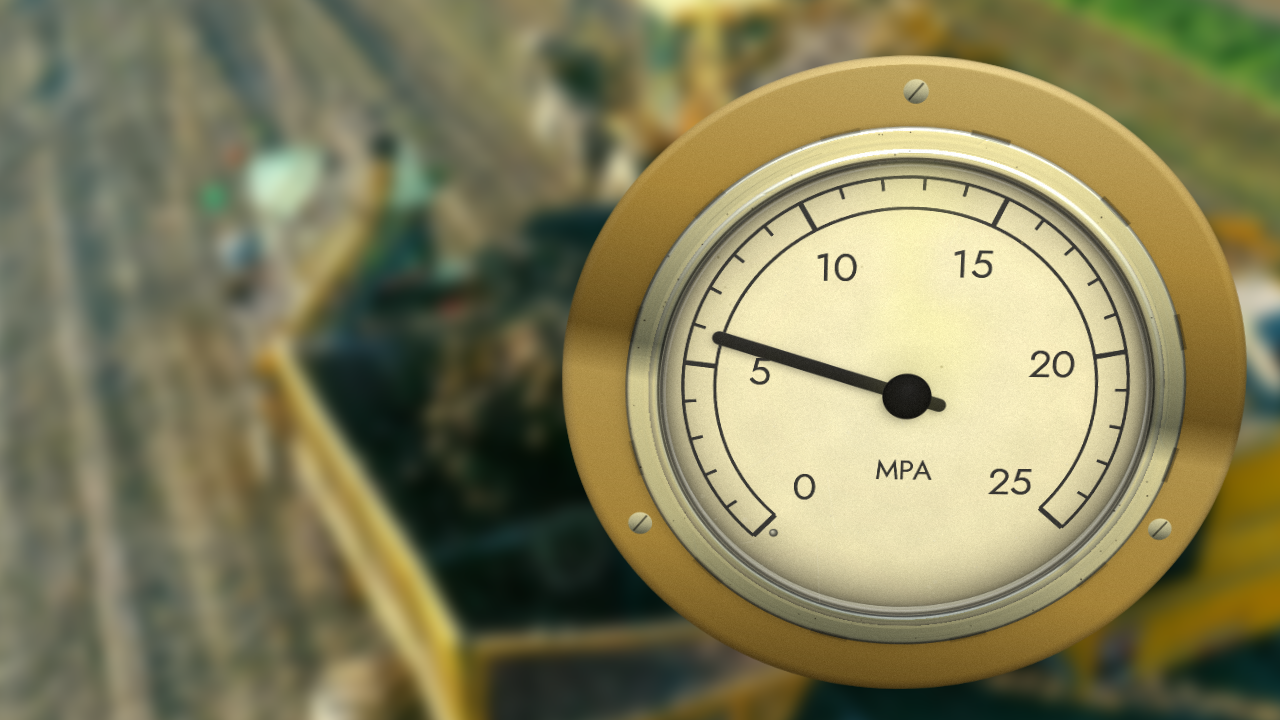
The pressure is 6 (MPa)
